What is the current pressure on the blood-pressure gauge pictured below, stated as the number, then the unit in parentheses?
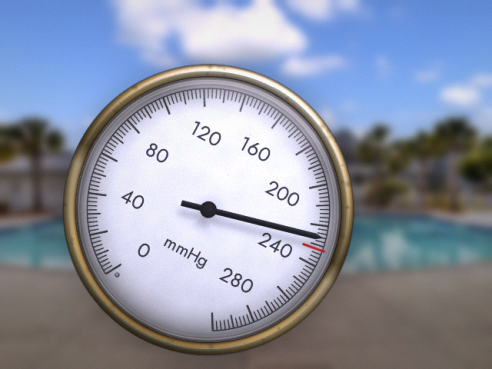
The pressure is 226 (mmHg)
